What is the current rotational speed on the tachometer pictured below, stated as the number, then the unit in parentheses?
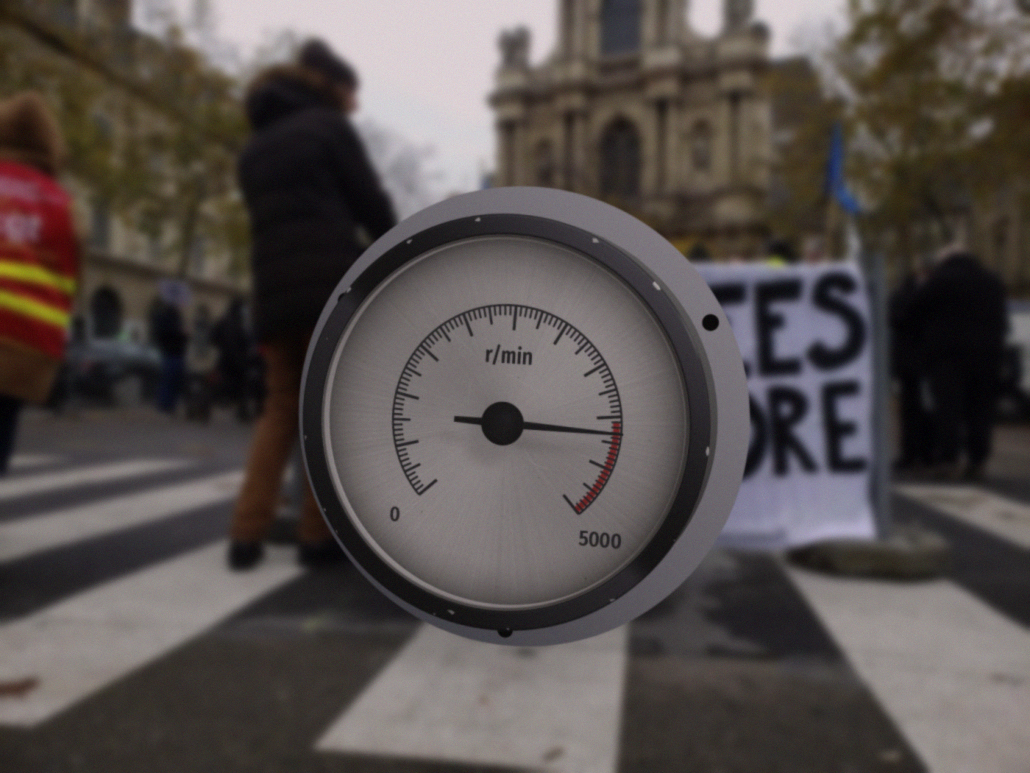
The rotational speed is 4150 (rpm)
